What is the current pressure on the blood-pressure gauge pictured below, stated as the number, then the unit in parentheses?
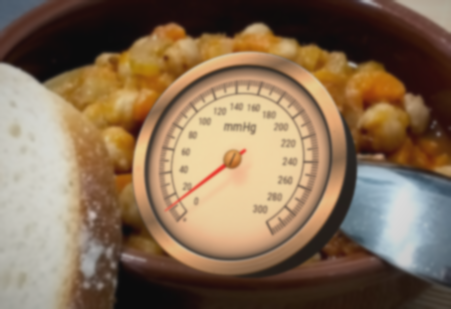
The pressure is 10 (mmHg)
